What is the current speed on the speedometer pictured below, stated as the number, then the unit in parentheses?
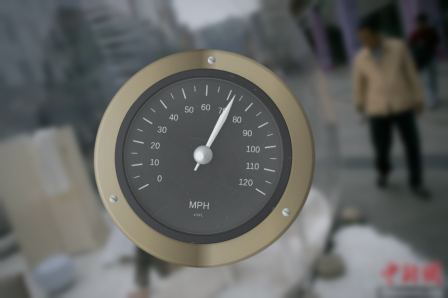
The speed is 72.5 (mph)
